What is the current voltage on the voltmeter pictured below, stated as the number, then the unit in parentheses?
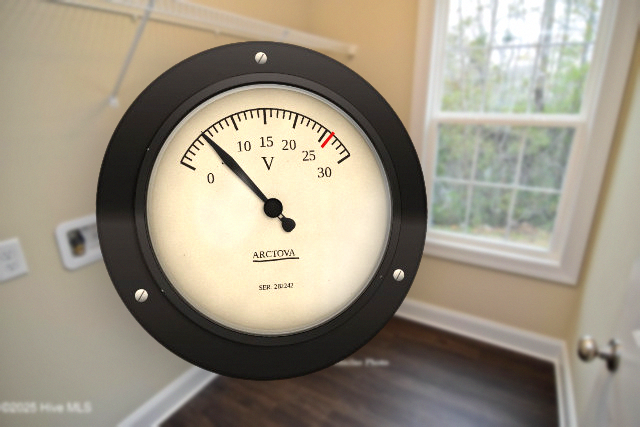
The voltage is 5 (V)
